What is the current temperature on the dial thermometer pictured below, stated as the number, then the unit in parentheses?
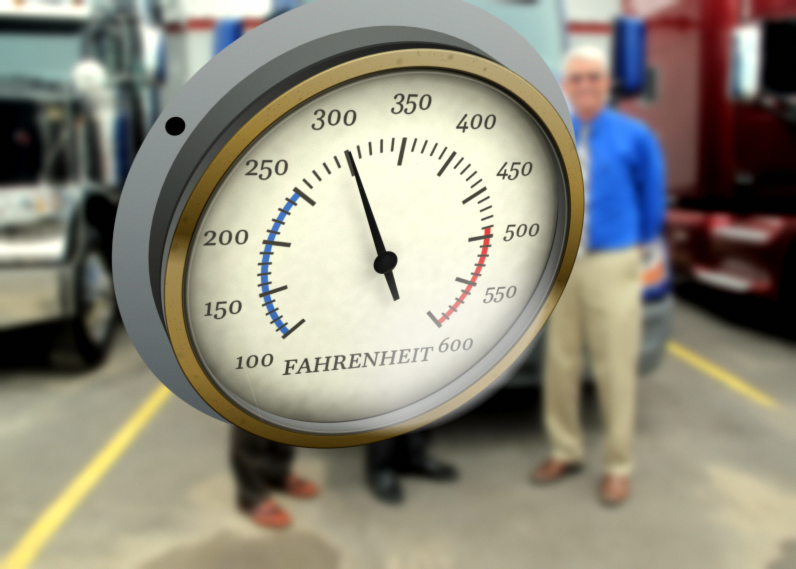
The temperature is 300 (°F)
